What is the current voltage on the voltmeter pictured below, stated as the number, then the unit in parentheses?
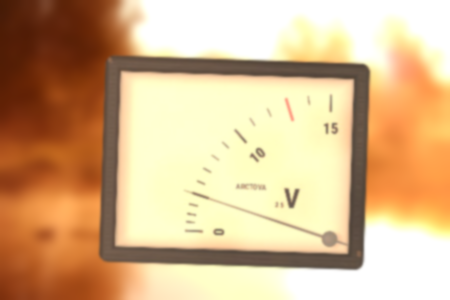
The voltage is 5 (V)
